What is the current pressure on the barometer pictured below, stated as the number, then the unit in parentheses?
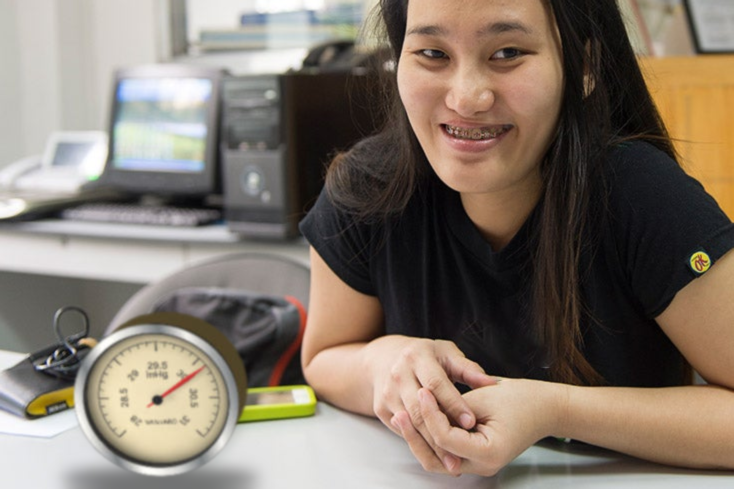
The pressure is 30.1 (inHg)
